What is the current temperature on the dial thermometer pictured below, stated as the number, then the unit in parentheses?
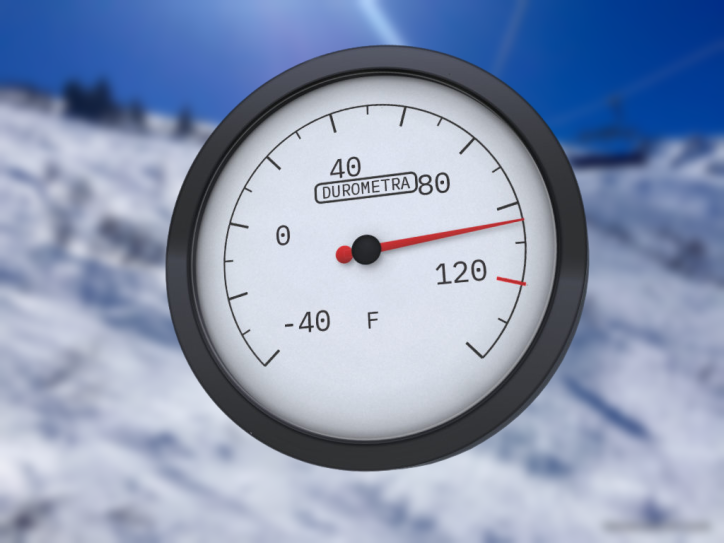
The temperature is 105 (°F)
